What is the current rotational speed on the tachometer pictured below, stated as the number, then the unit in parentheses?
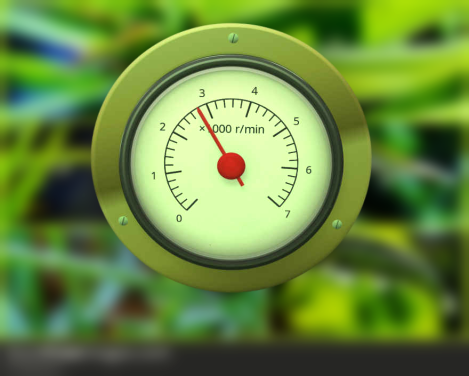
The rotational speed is 2800 (rpm)
